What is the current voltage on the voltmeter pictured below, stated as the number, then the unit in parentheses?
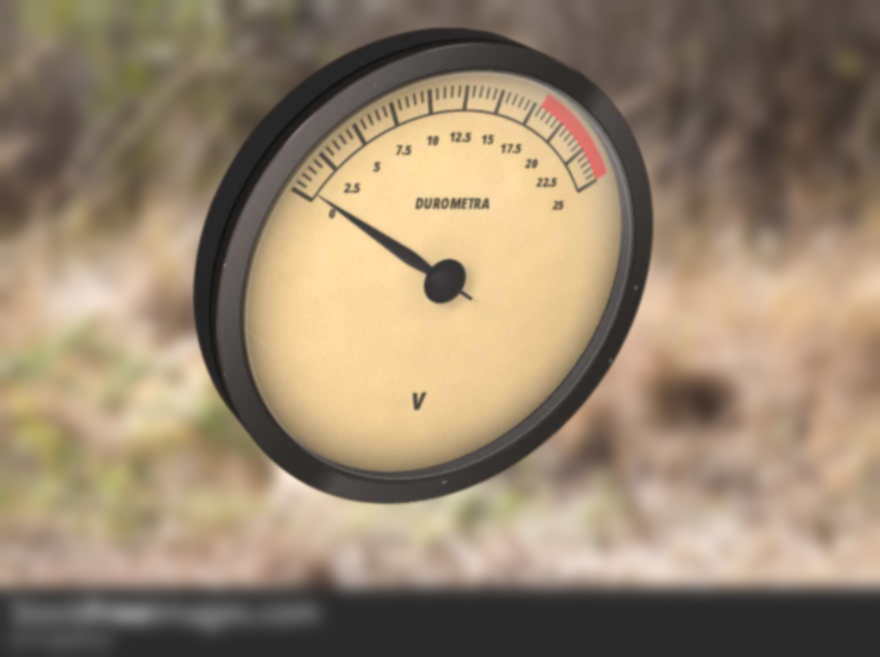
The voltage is 0.5 (V)
